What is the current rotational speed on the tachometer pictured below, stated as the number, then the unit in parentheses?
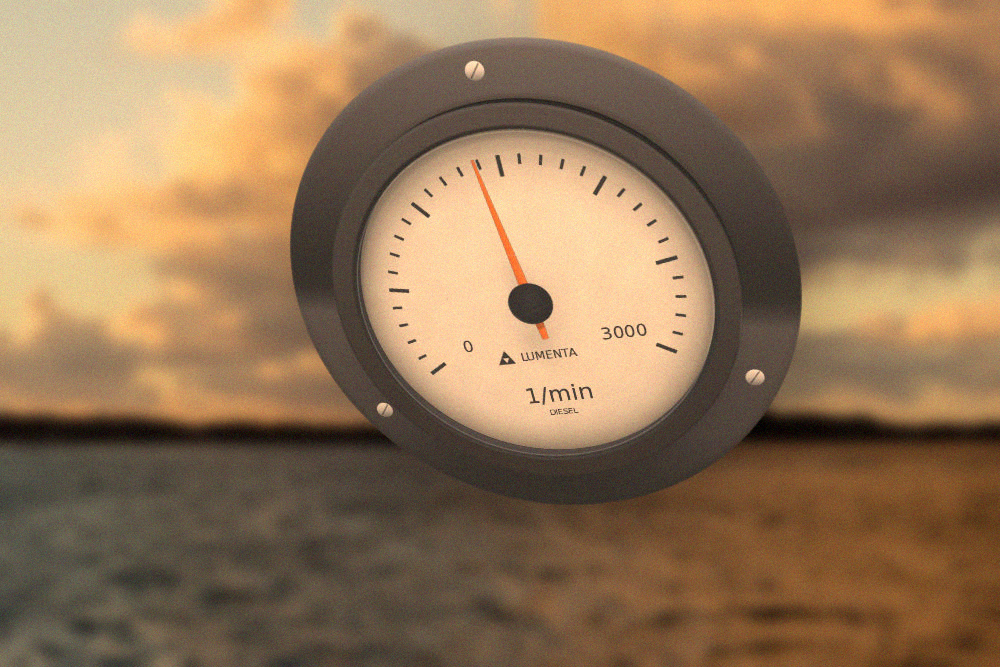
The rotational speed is 1400 (rpm)
